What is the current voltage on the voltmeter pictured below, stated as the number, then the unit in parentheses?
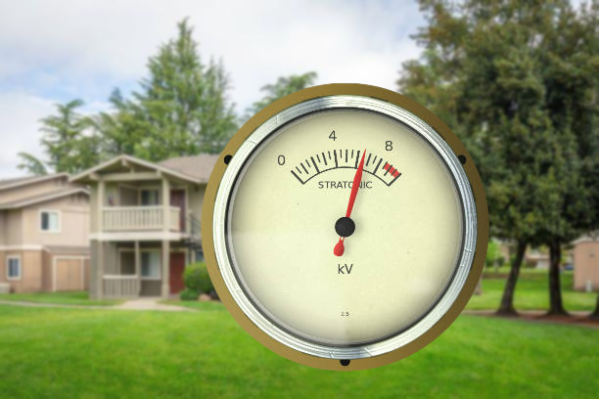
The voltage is 6.5 (kV)
